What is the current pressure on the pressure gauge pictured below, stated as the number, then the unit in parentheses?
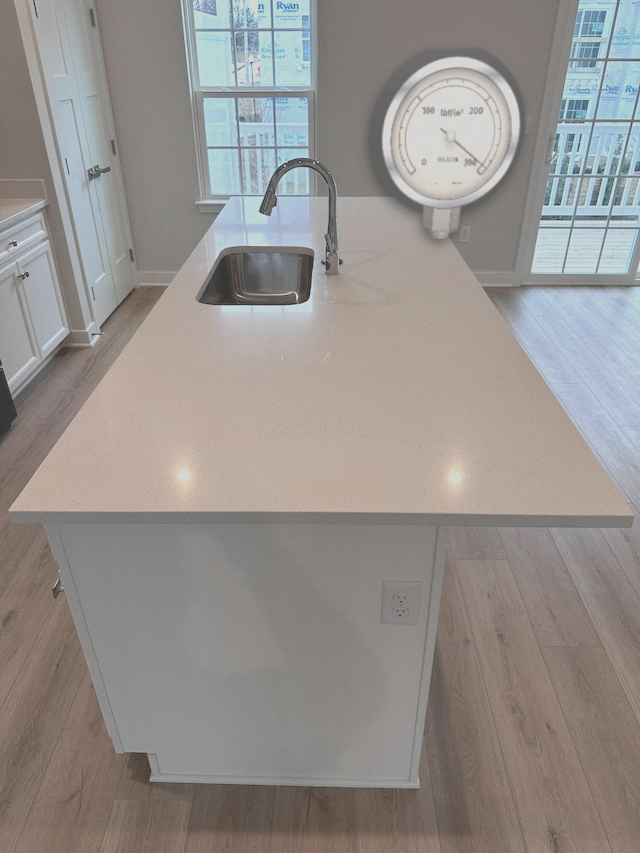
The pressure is 290 (psi)
